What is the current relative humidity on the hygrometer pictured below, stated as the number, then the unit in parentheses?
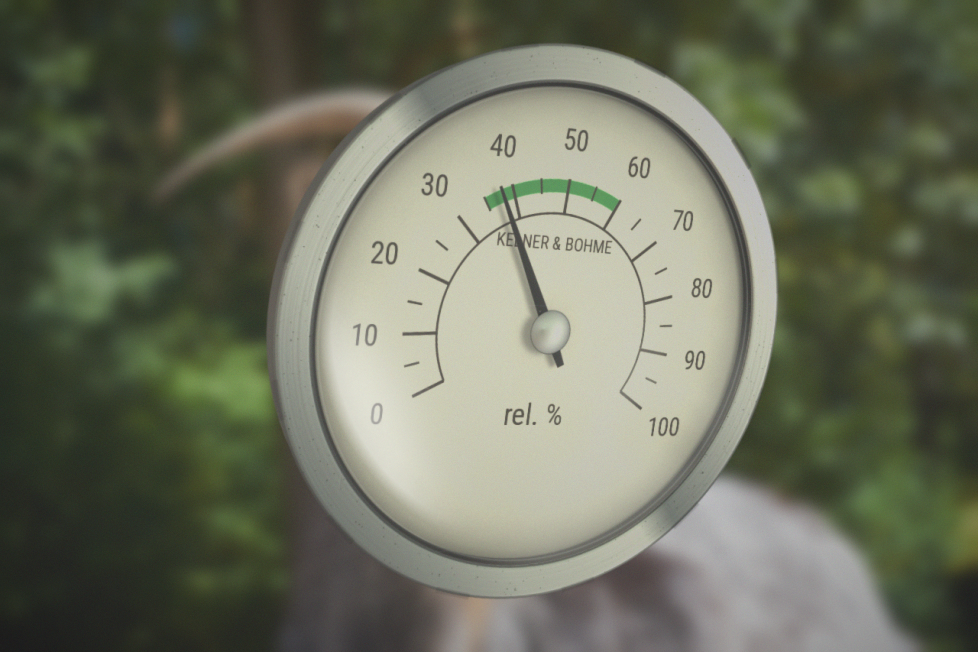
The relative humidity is 37.5 (%)
